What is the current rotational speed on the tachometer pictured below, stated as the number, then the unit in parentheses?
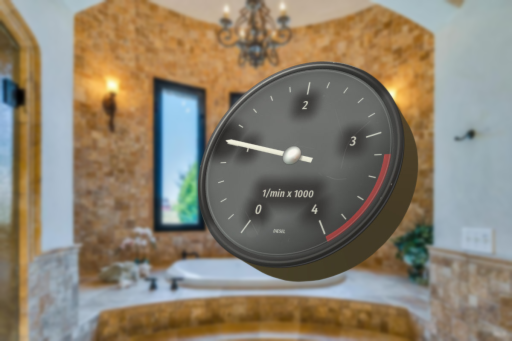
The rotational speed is 1000 (rpm)
